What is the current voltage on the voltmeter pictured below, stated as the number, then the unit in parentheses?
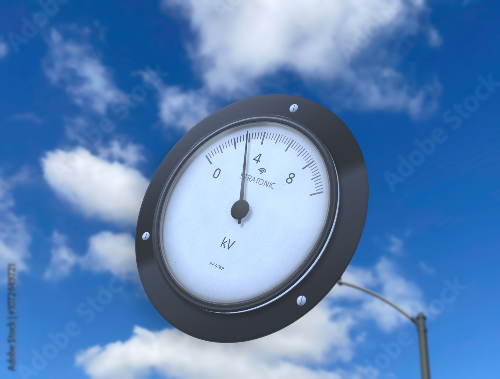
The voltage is 3 (kV)
